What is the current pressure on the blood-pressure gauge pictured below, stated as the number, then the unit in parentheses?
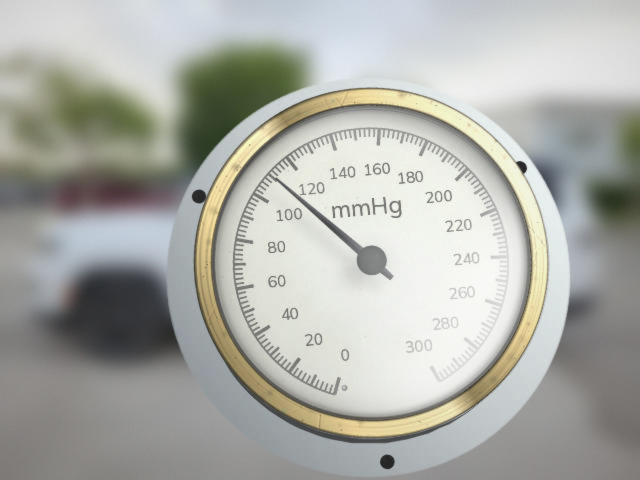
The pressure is 110 (mmHg)
